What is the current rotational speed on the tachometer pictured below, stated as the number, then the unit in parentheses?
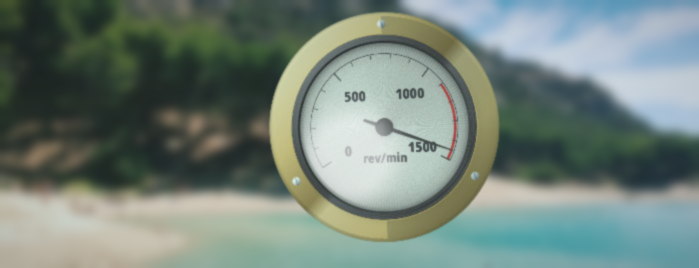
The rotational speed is 1450 (rpm)
